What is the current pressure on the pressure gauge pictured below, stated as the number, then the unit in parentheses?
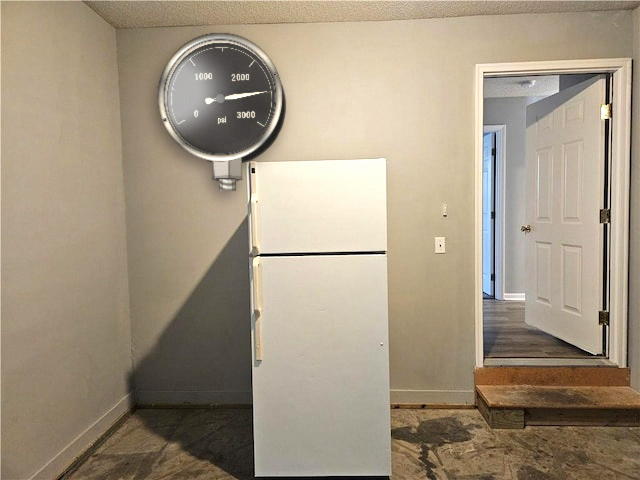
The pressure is 2500 (psi)
